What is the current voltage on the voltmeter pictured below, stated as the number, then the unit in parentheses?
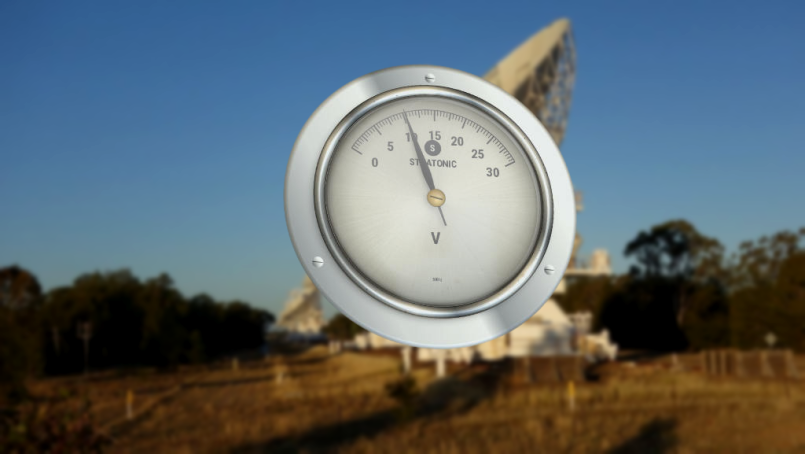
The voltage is 10 (V)
